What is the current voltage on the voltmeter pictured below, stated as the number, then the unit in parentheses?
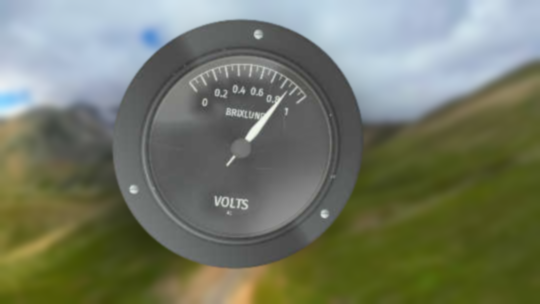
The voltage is 0.85 (V)
